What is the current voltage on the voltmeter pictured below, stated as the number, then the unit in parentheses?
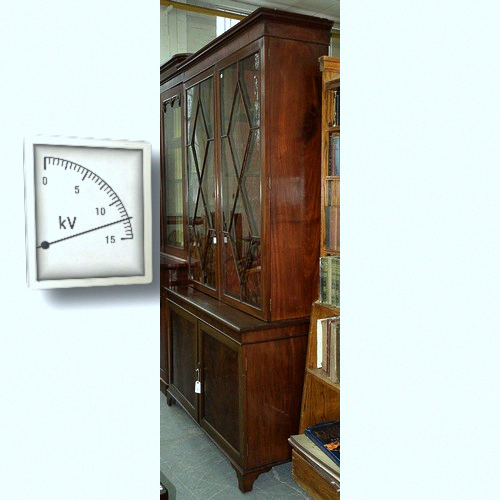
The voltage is 12.5 (kV)
